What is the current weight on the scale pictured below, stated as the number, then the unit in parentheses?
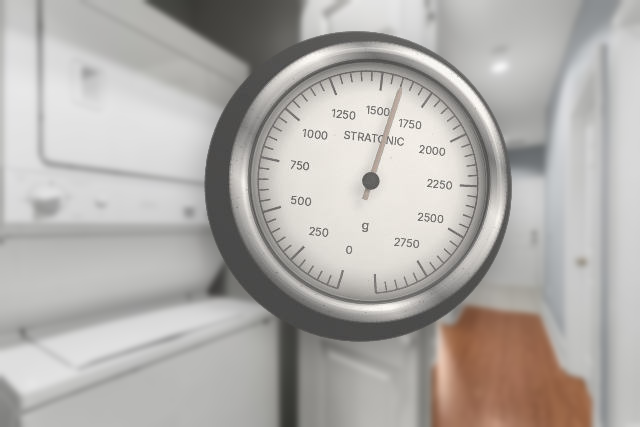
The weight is 1600 (g)
